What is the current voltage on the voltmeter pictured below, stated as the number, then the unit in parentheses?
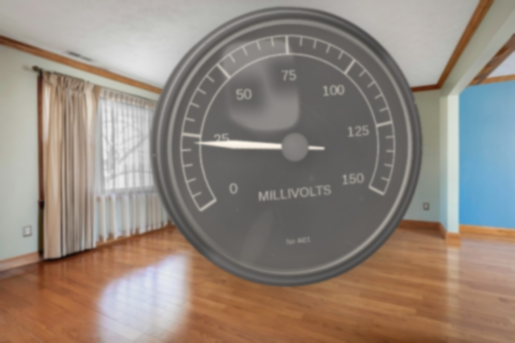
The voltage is 22.5 (mV)
